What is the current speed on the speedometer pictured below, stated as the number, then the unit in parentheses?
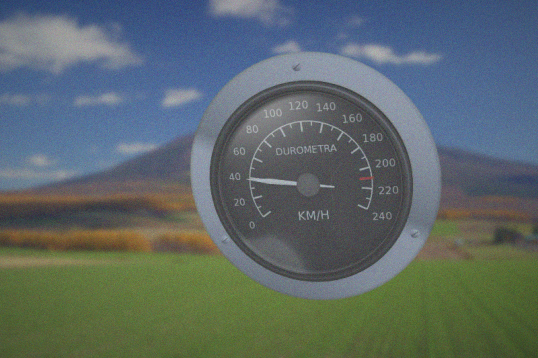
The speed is 40 (km/h)
